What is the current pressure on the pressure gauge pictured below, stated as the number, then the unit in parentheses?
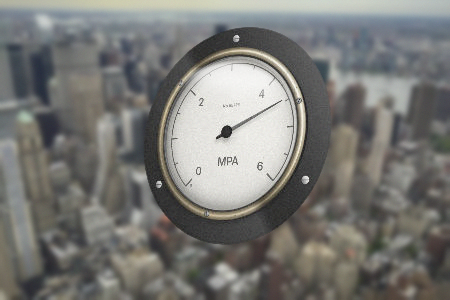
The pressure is 4.5 (MPa)
